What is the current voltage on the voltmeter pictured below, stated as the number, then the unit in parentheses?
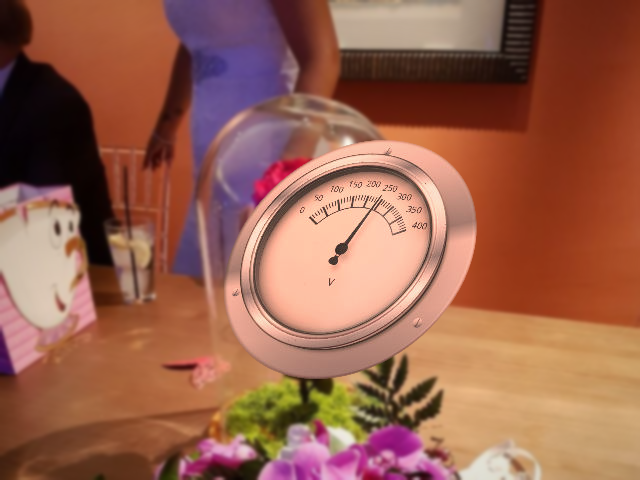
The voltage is 250 (V)
